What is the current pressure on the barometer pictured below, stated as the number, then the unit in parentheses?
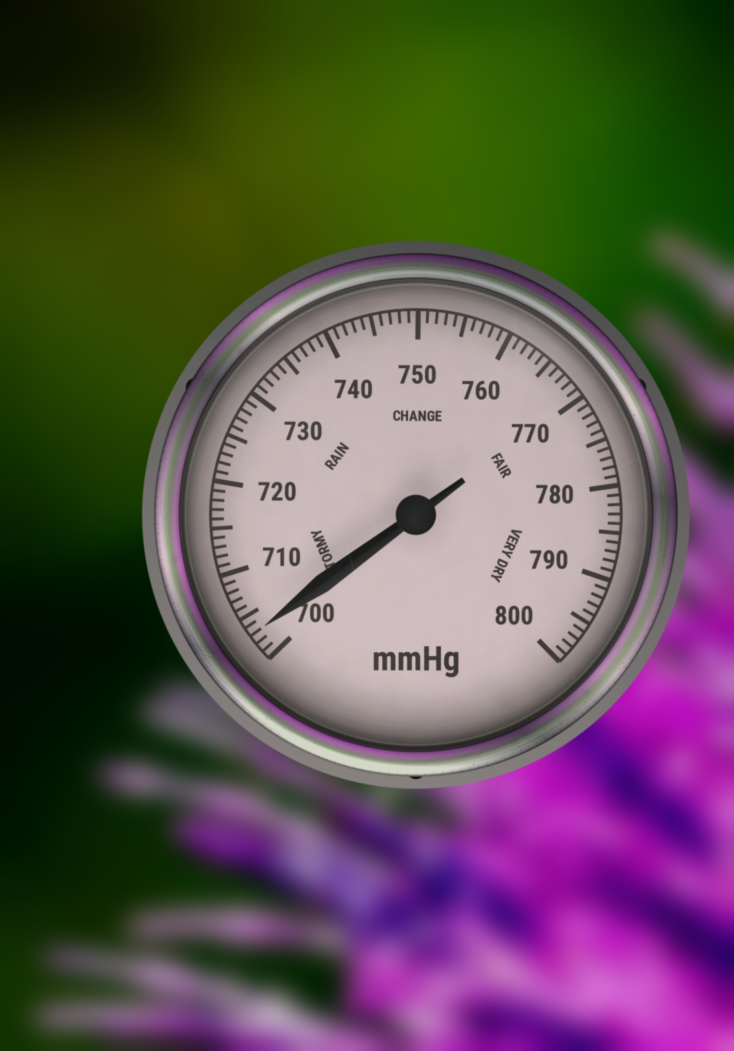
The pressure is 703 (mmHg)
